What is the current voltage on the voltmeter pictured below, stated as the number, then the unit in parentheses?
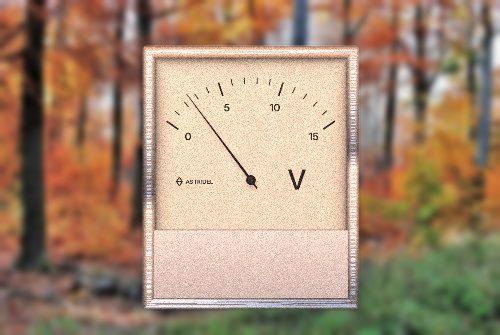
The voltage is 2.5 (V)
